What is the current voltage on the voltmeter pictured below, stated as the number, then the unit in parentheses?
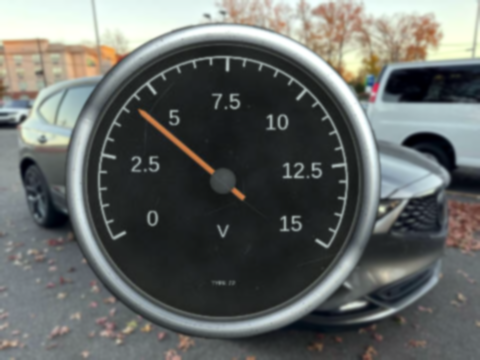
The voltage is 4.25 (V)
